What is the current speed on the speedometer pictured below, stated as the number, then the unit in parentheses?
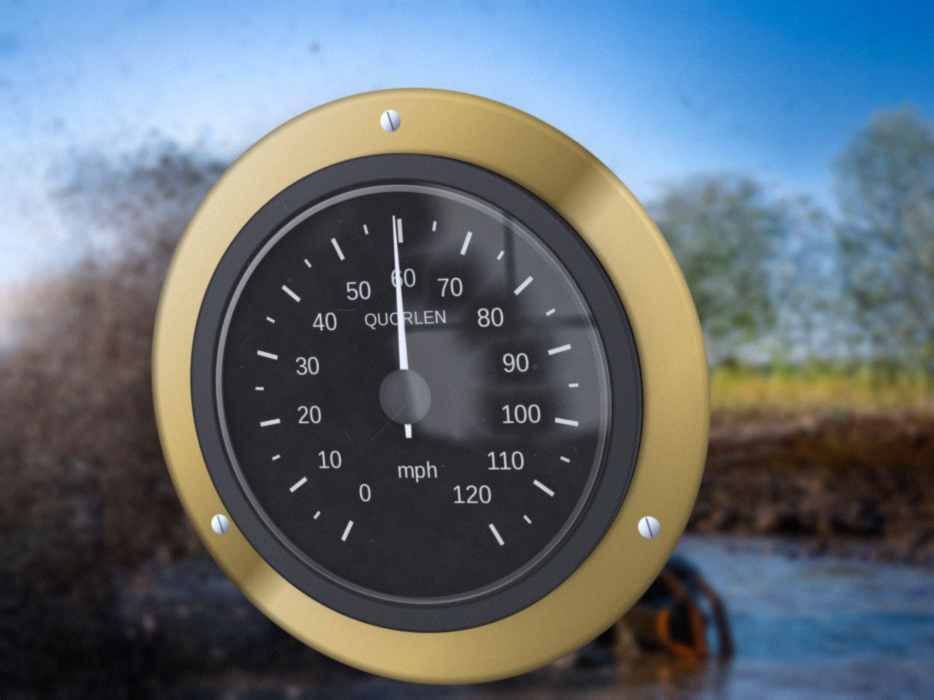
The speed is 60 (mph)
